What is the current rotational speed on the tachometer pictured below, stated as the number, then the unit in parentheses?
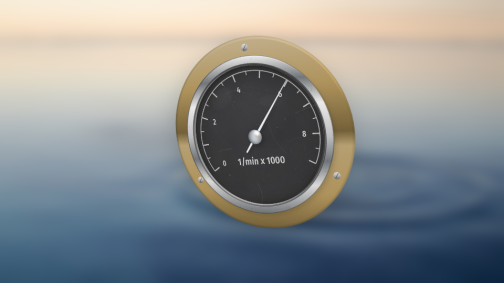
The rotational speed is 6000 (rpm)
